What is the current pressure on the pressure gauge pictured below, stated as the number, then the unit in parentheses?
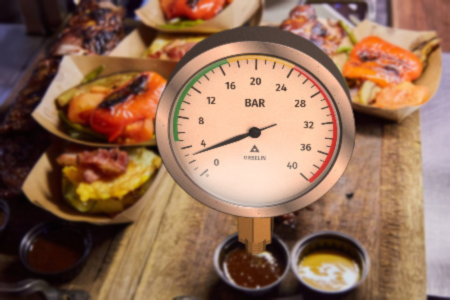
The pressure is 3 (bar)
